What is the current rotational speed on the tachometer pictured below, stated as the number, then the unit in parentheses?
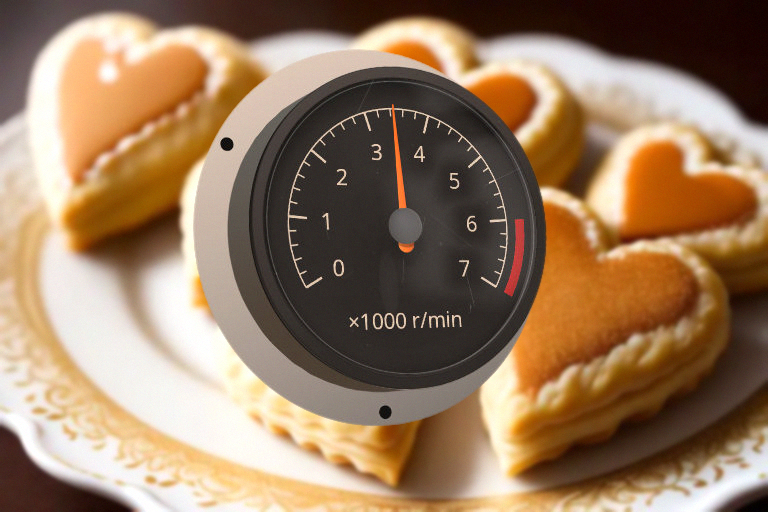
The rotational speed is 3400 (rpm)
